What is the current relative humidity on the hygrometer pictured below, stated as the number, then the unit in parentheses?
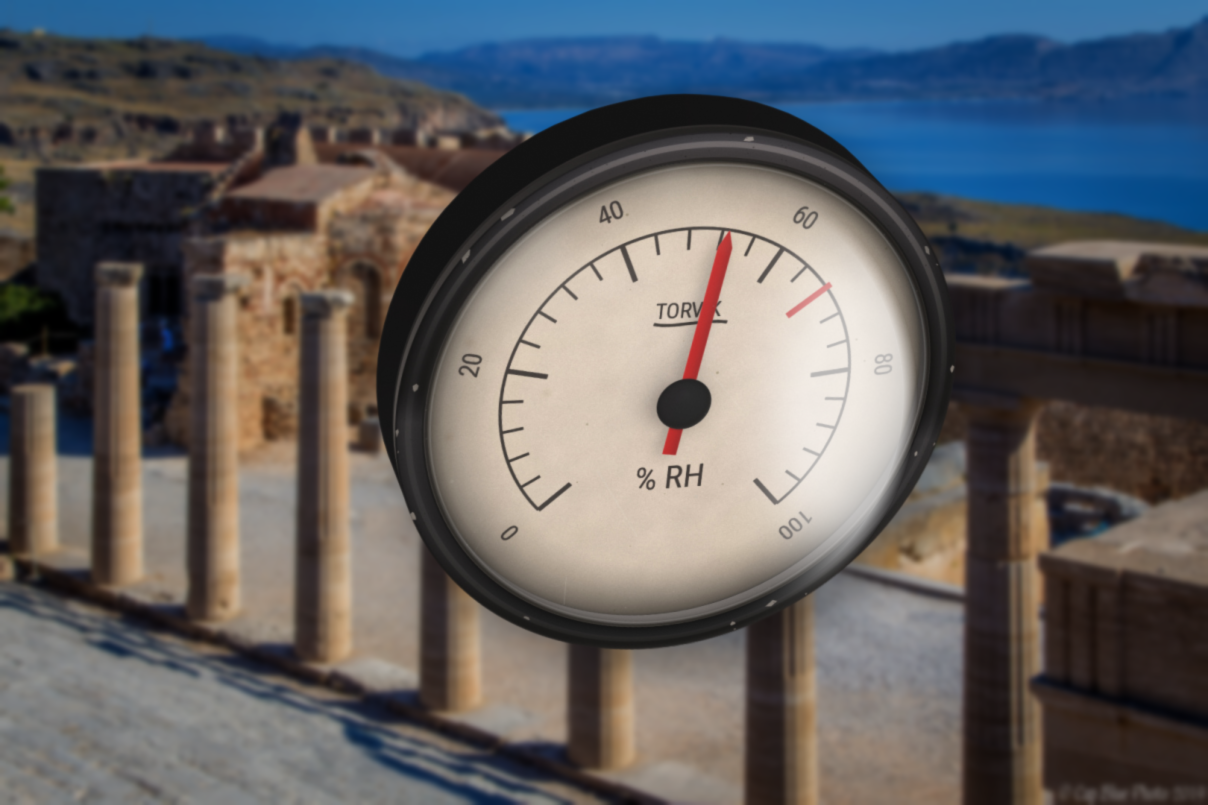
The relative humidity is 52 (%)
